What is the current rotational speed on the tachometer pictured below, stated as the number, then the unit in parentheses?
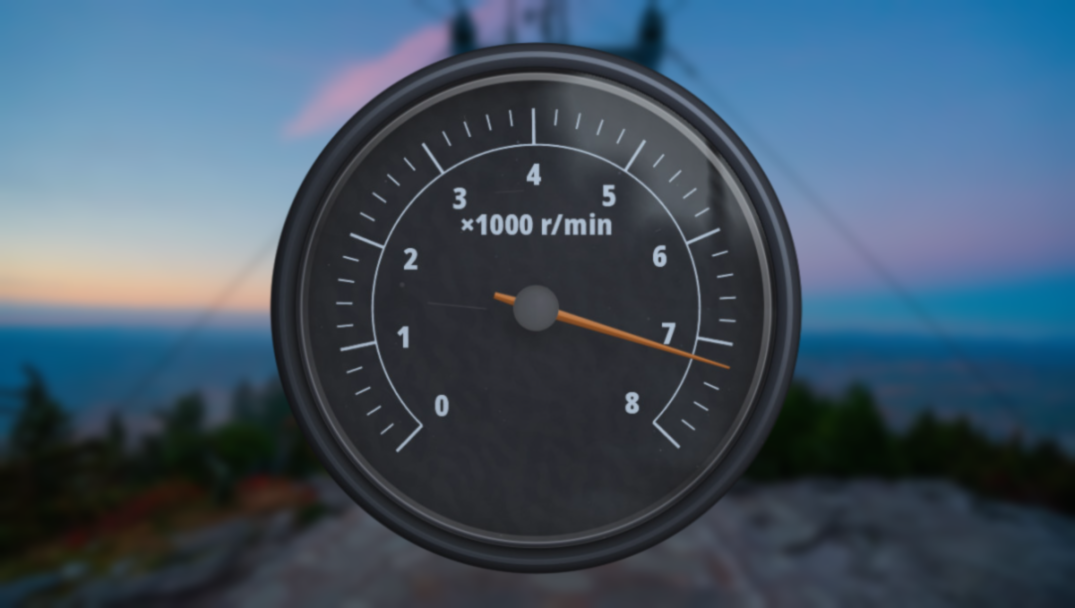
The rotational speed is 7200 (rpm)
